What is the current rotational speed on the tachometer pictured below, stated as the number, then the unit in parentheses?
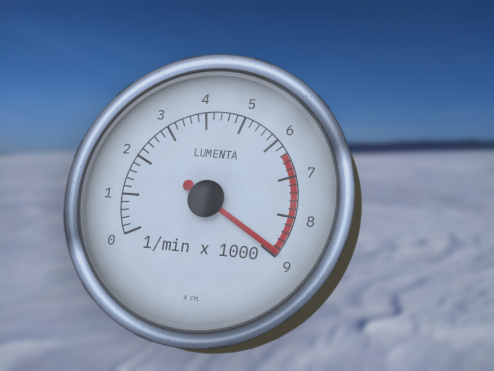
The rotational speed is 8900 (rpm)
